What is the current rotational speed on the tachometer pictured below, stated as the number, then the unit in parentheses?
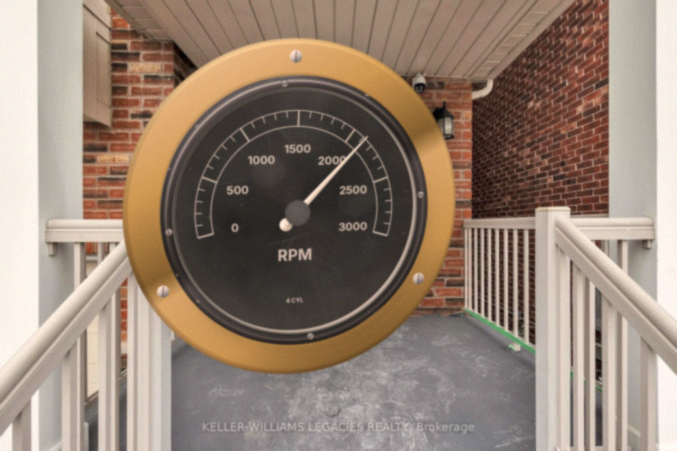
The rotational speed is 2100 (rpm)
